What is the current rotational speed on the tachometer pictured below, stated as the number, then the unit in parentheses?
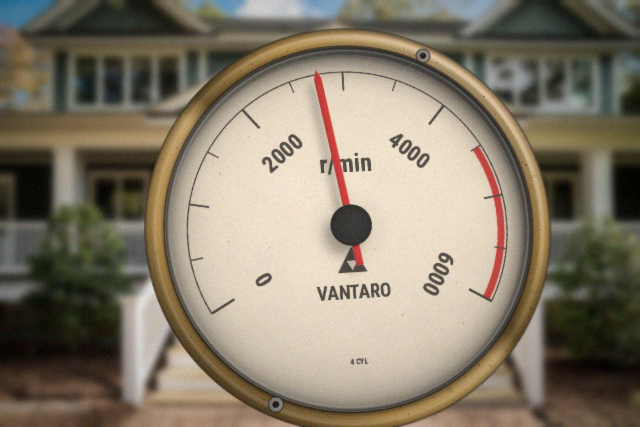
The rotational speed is 2750 (rpm)
